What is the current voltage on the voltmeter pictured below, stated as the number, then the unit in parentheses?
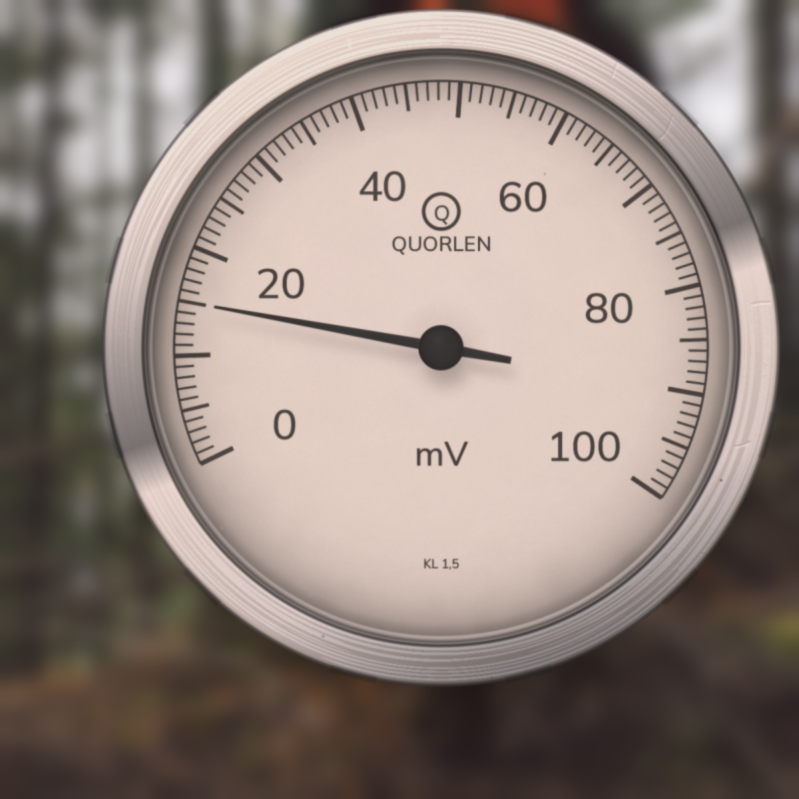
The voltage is 15 (mV)
